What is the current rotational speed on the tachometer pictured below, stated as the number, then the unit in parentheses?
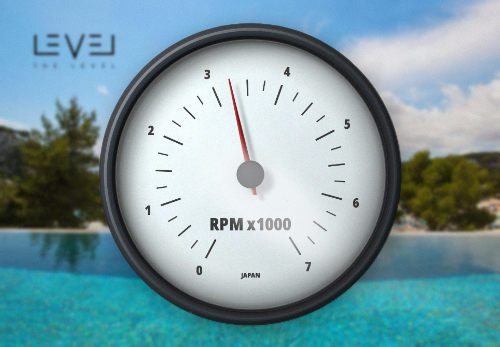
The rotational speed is 3250 (rpm)
